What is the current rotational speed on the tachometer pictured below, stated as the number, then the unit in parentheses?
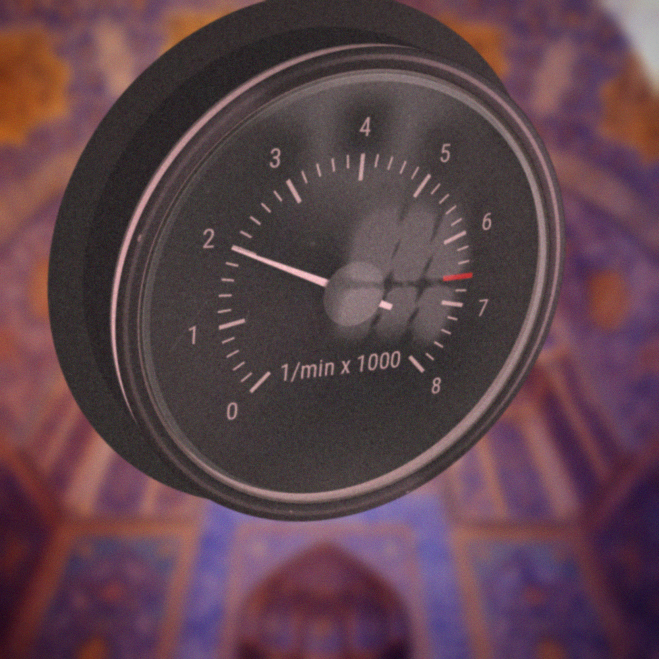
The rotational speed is 2000 (rpm)
